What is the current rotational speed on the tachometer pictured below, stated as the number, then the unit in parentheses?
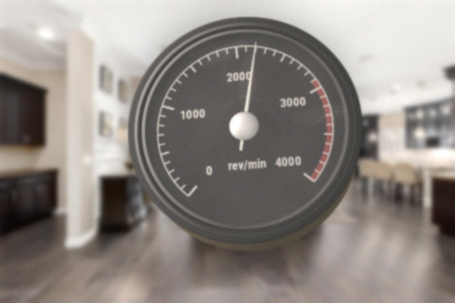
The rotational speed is 2200 (rpm)
